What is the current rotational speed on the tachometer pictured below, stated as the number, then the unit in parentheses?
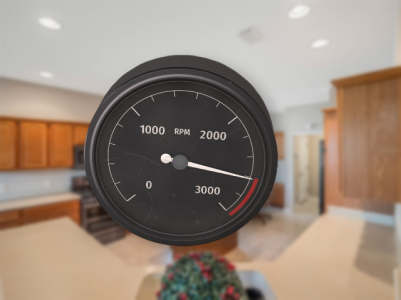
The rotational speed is 2600 (rpm)
